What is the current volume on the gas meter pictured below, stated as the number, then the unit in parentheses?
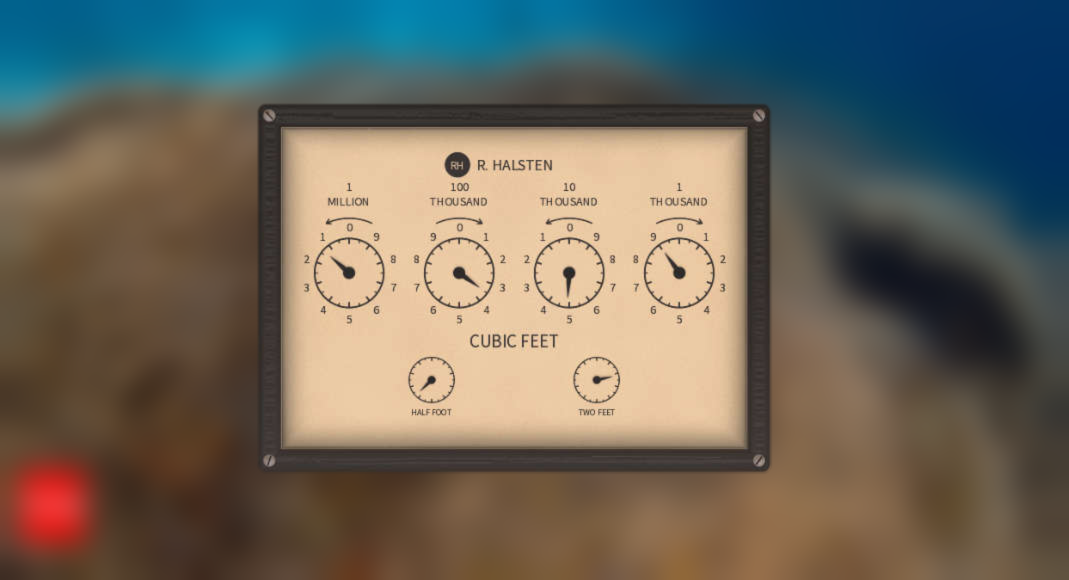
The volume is 134900 (ft³)
